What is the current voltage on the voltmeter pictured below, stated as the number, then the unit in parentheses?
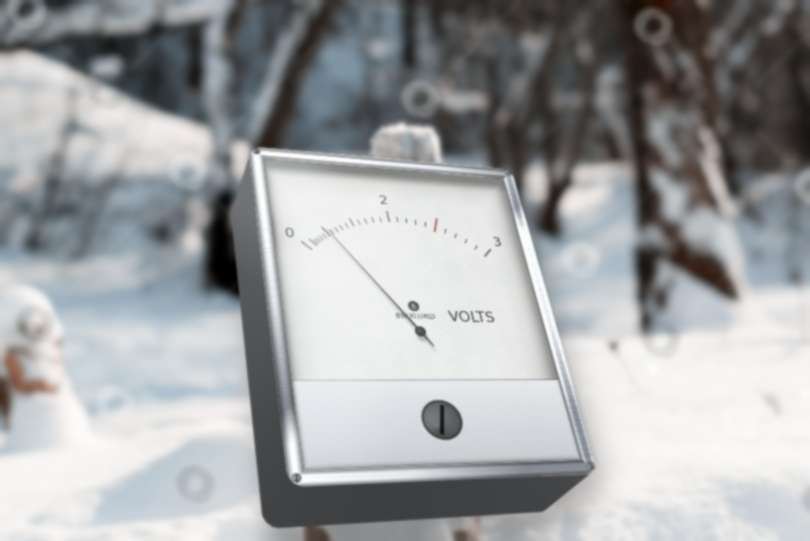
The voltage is 1 (V)
